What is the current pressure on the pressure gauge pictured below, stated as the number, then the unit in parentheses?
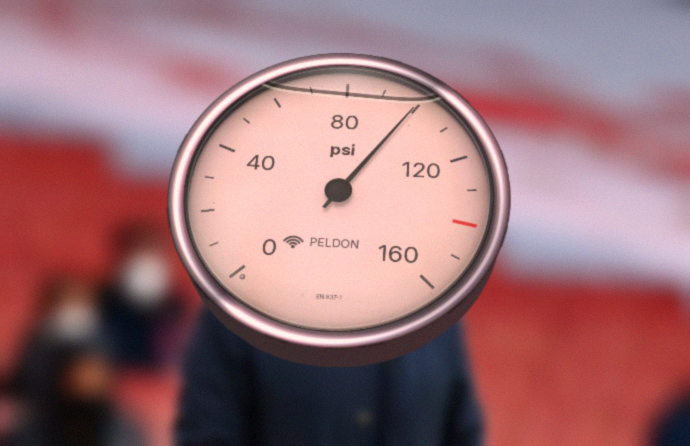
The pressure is 100 (psi)
